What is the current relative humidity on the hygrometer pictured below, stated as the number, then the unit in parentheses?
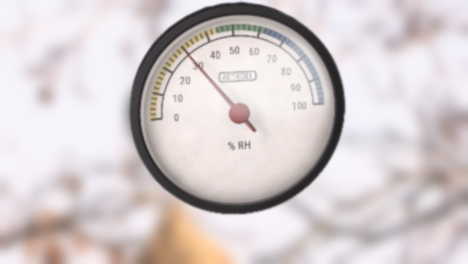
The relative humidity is 30 (%)
